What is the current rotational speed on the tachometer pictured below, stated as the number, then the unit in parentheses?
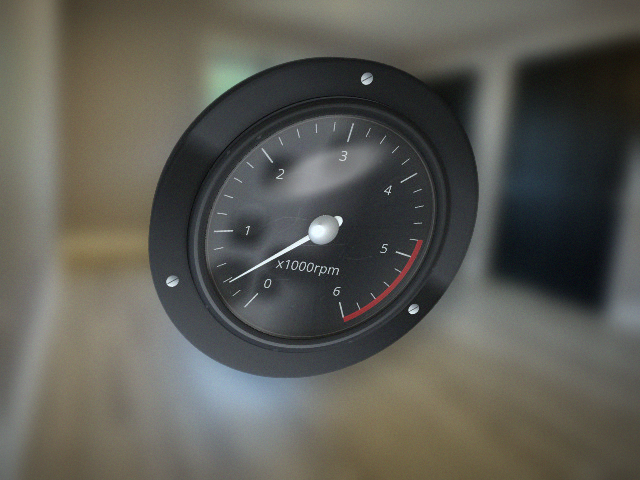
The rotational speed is 400 (rpm)
